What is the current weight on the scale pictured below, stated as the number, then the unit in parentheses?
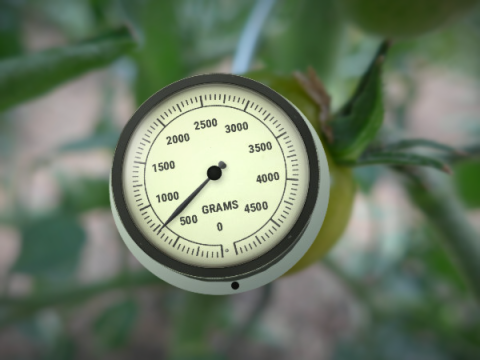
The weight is 700 (g)
